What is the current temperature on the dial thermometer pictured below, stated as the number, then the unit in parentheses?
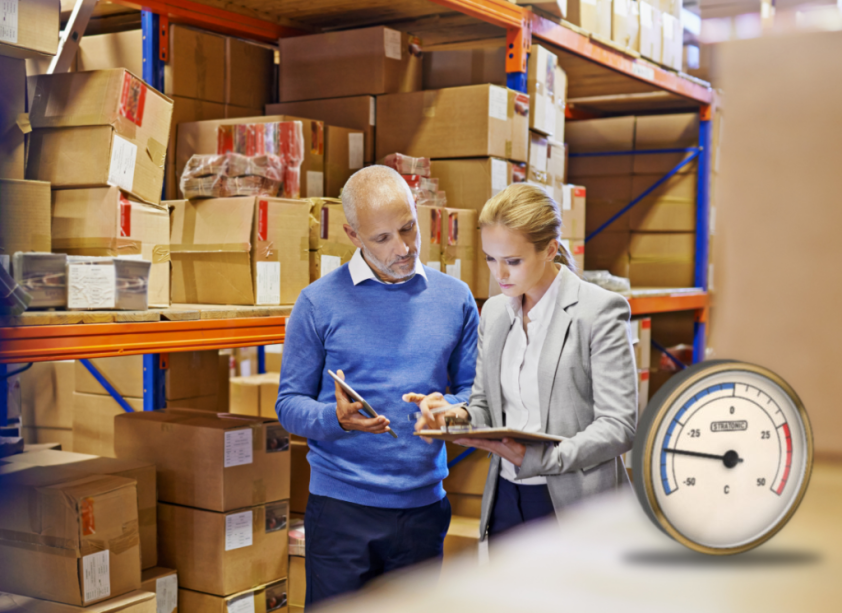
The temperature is -35 (°C)
